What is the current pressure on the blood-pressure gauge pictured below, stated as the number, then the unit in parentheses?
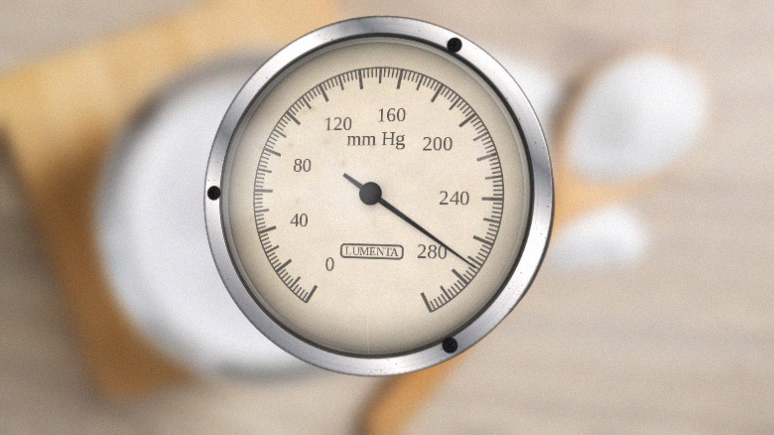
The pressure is 272 (mmHg)
